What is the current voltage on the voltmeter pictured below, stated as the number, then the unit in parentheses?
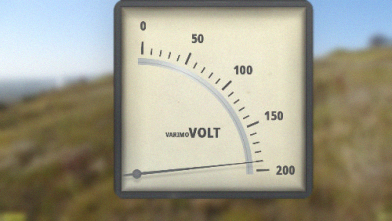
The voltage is 190 (V)
